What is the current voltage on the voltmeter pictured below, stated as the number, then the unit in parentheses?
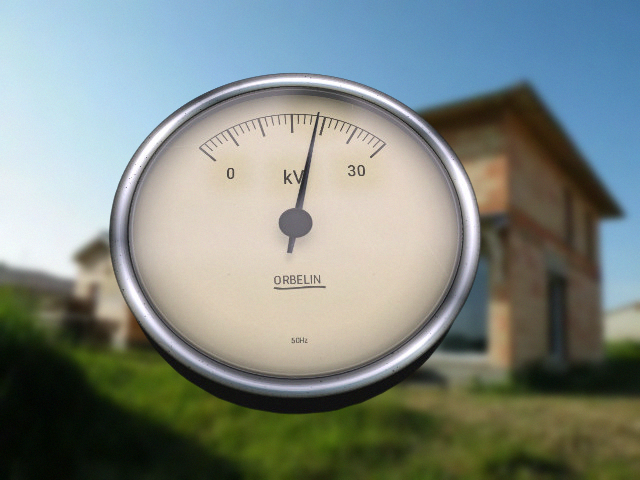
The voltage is 19 (kV)
